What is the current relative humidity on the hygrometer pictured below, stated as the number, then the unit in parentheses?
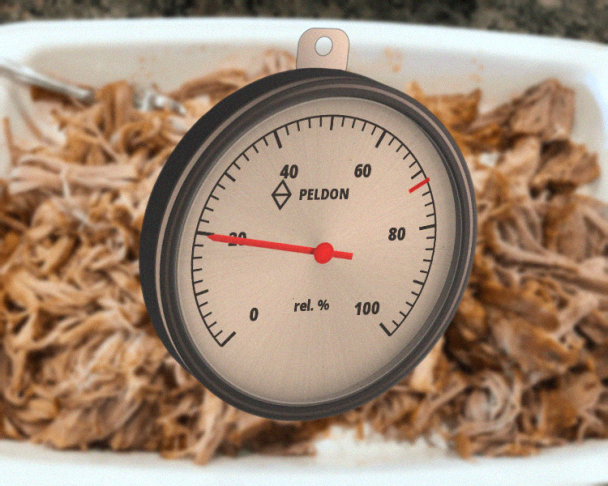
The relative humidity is 20 (%)
